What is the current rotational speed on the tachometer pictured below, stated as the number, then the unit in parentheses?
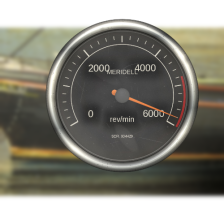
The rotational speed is 5800 (rpm)
